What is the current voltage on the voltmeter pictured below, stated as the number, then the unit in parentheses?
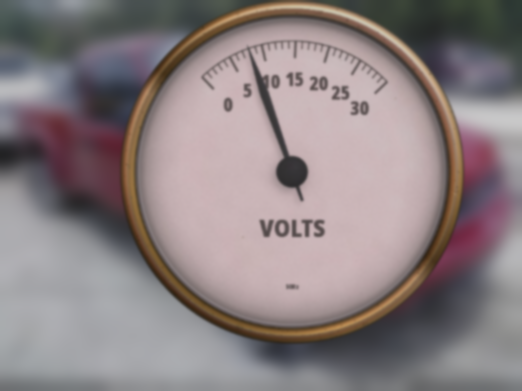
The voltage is 8 (V)
